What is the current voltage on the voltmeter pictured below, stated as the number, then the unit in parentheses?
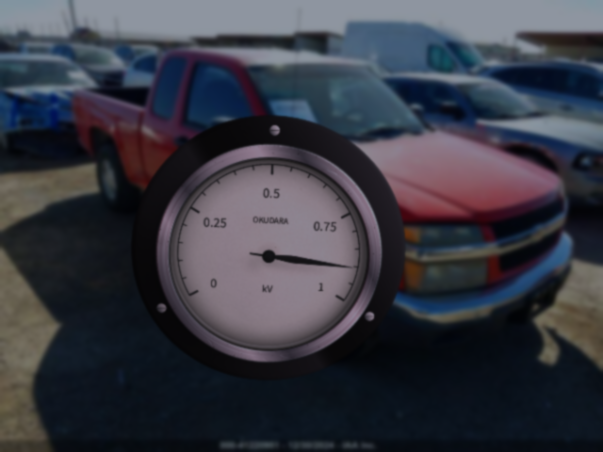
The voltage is 0.9 (kV)
